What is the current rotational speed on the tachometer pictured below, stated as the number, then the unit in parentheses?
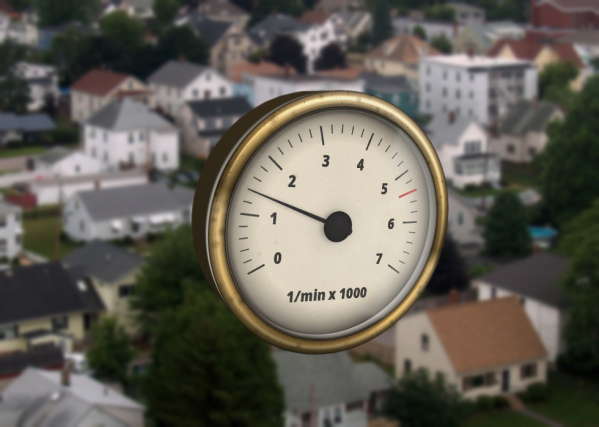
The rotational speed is 1400 (rpm)
